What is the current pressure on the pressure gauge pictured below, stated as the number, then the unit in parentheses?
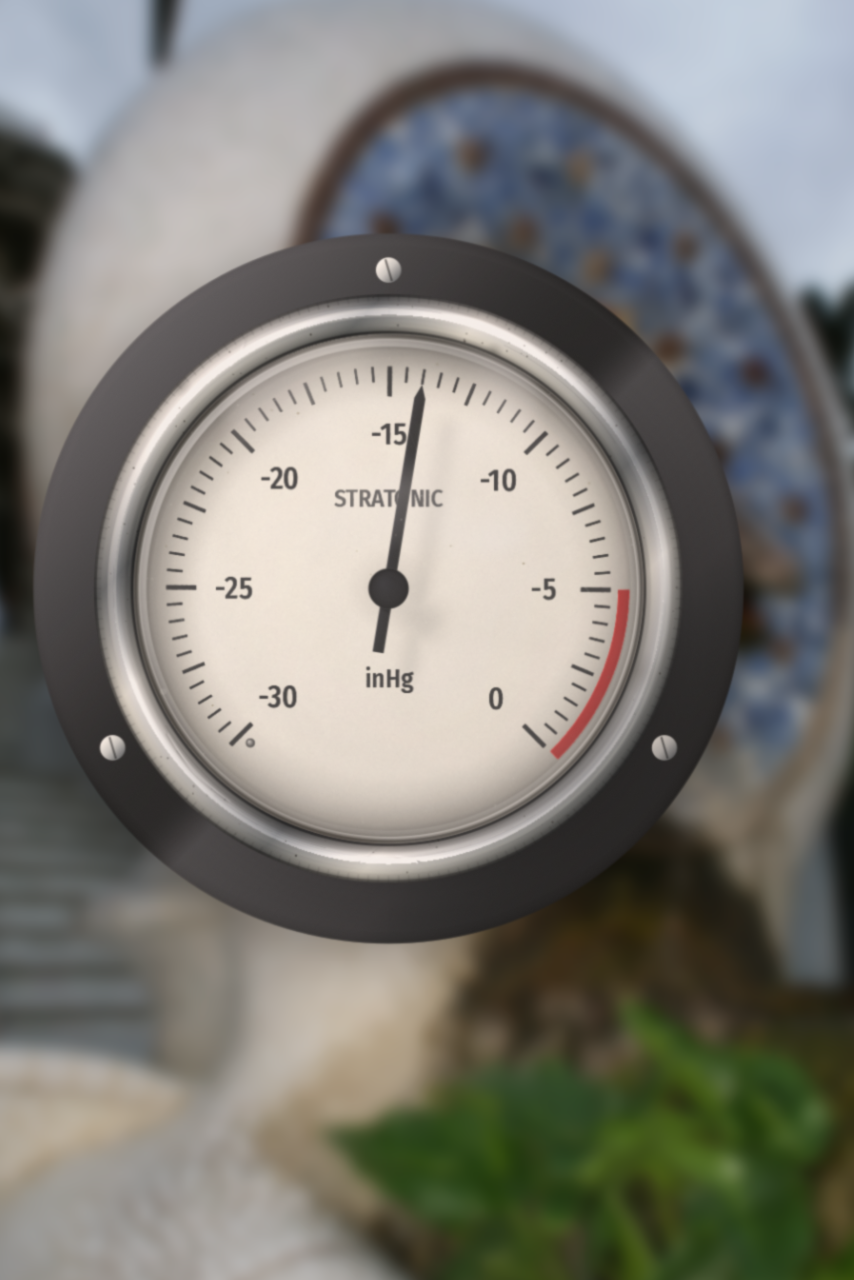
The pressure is -14 (inHg)
